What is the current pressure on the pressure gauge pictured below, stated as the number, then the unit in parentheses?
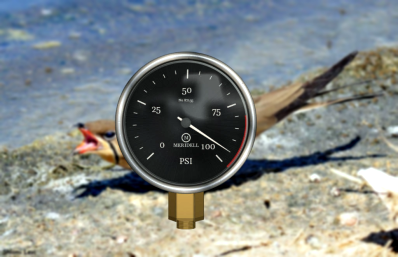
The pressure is 95 (psi)
